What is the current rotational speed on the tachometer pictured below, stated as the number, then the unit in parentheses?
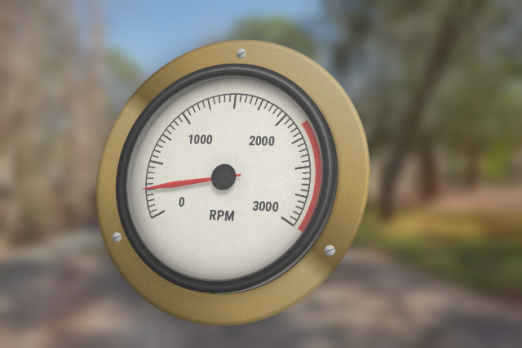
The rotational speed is 250 (rpm)
